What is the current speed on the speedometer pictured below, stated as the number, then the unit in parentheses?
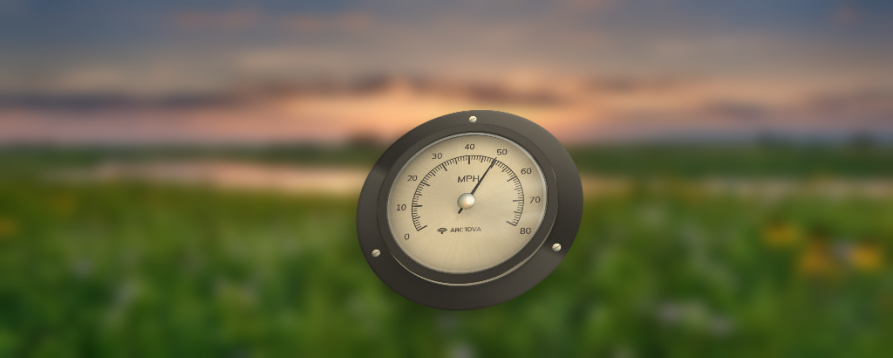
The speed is 50 (mph)
